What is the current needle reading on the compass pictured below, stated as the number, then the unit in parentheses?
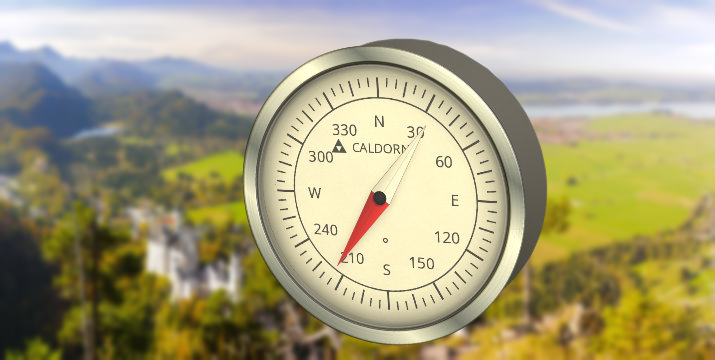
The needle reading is 215 (°)
